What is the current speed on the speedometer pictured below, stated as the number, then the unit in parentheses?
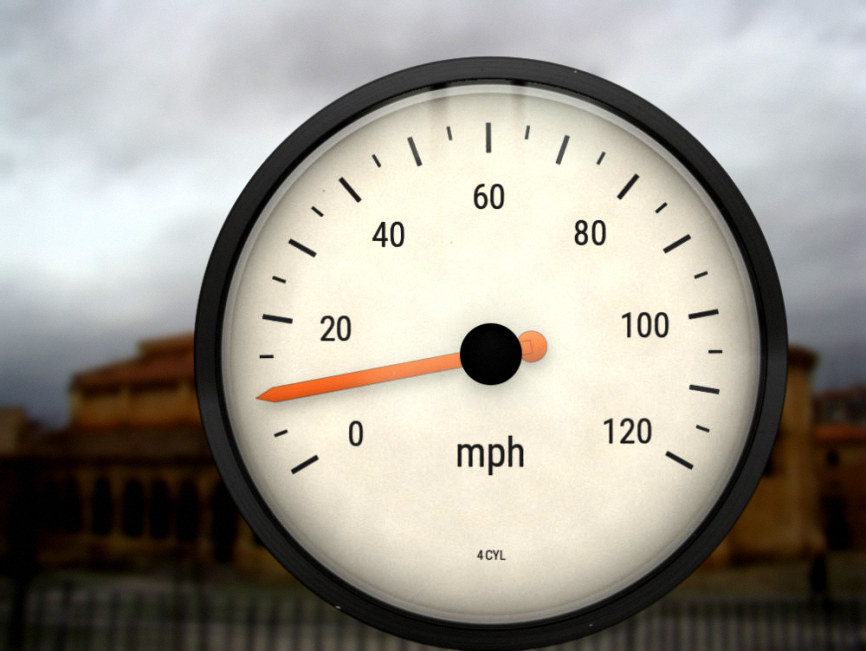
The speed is 10 (mph)
